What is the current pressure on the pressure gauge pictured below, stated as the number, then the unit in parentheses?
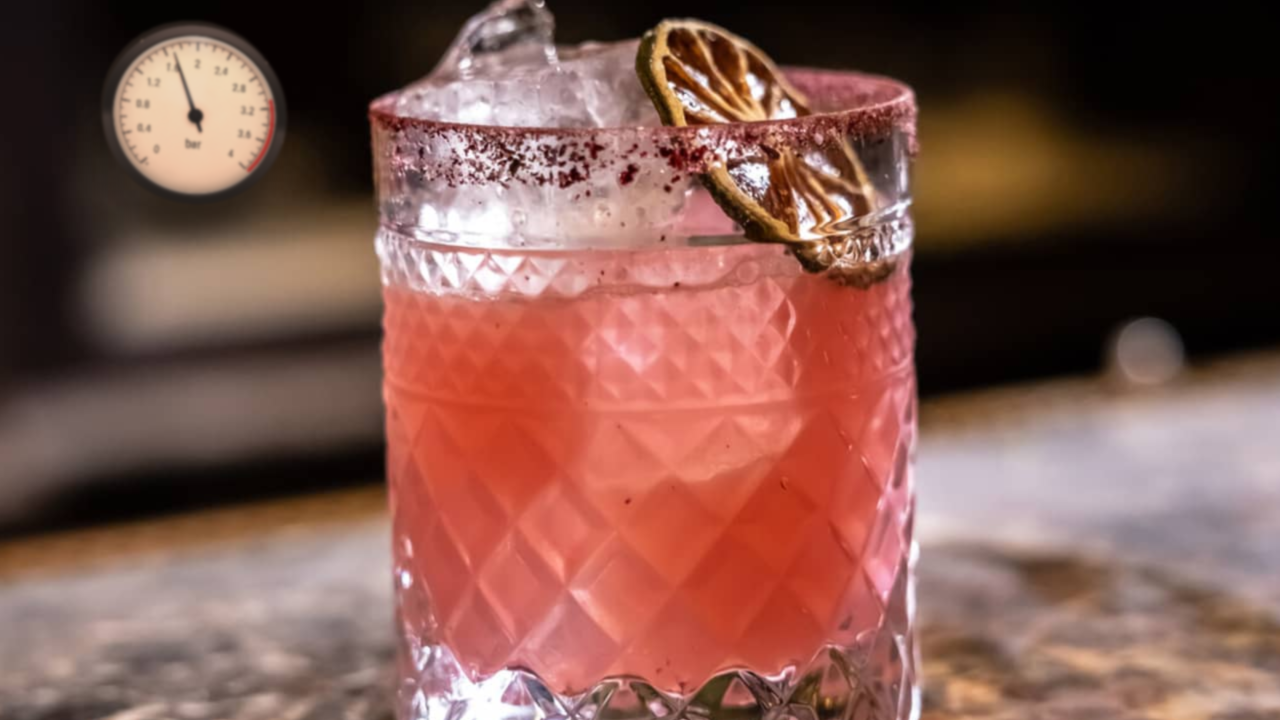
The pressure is 1.7 (bar)
